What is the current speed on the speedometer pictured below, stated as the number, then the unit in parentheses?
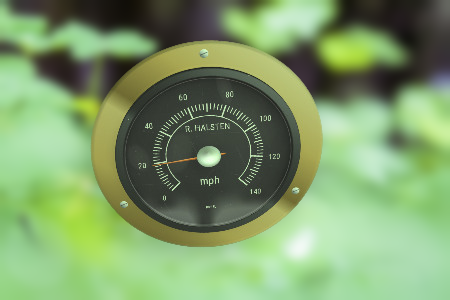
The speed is 20 (mph)
